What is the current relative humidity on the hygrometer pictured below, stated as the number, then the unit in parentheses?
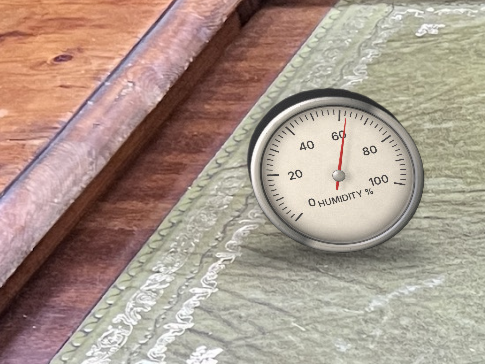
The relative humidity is 62 (%)
